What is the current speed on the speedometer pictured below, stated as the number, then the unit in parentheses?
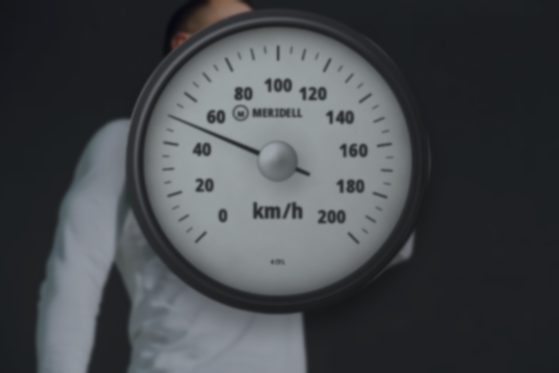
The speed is 50 (km/h)
